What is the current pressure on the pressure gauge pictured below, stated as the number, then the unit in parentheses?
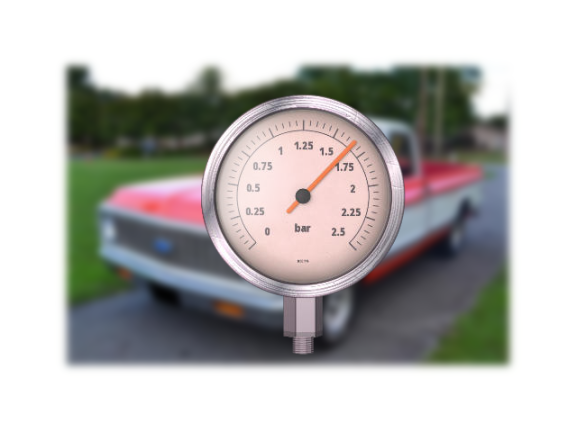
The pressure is 1.65 (bar)
